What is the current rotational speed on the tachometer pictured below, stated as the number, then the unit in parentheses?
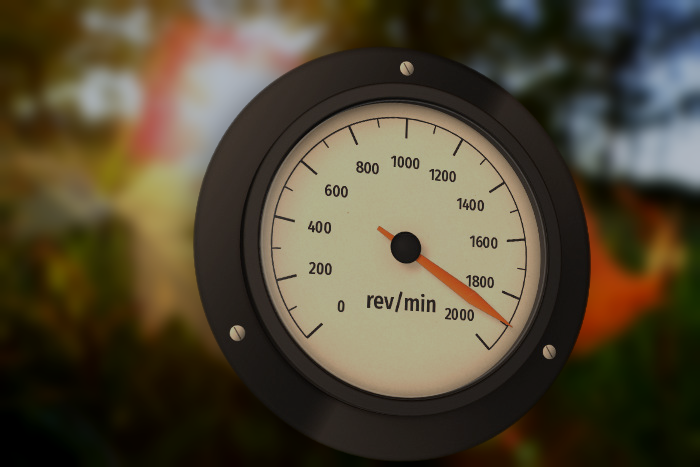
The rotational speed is 1900 (rpm)
